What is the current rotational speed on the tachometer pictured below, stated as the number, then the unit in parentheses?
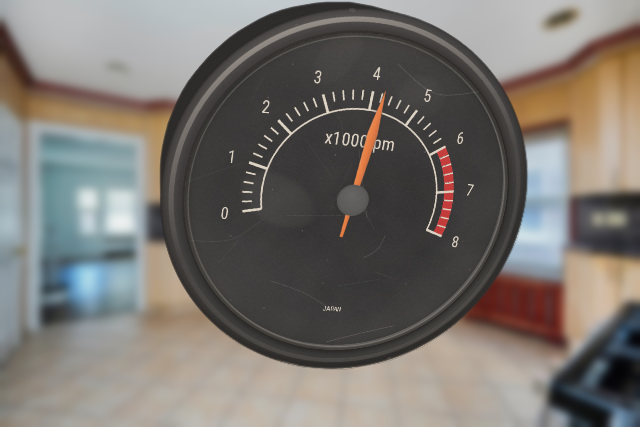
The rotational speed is 4200 (rpm)
